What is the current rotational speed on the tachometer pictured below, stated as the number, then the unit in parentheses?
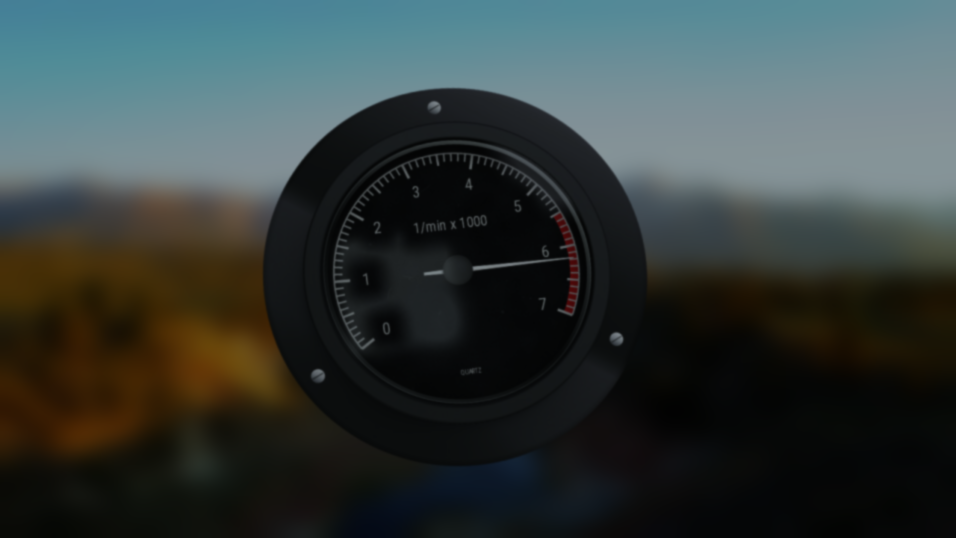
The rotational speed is 6200 (rpm)
